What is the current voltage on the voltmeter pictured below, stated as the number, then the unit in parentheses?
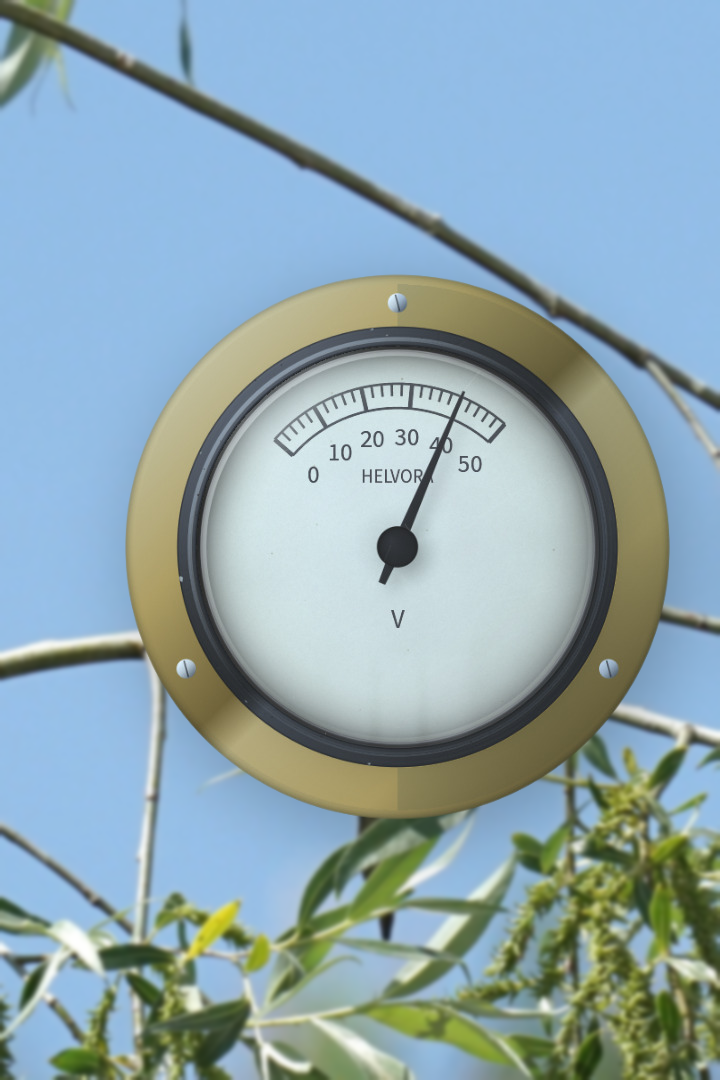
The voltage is 40 (V)
